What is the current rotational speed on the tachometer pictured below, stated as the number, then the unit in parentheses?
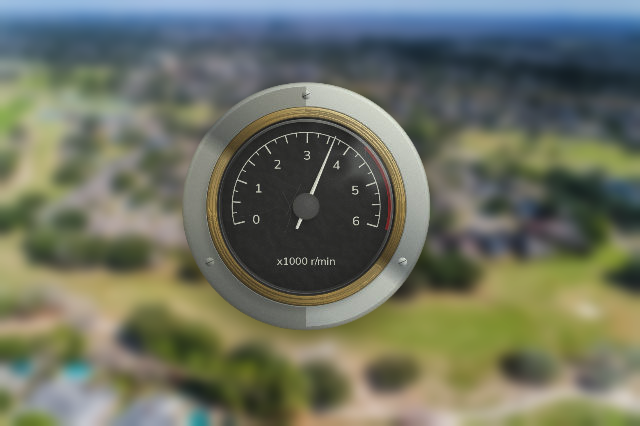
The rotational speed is 3625 (rpm)
